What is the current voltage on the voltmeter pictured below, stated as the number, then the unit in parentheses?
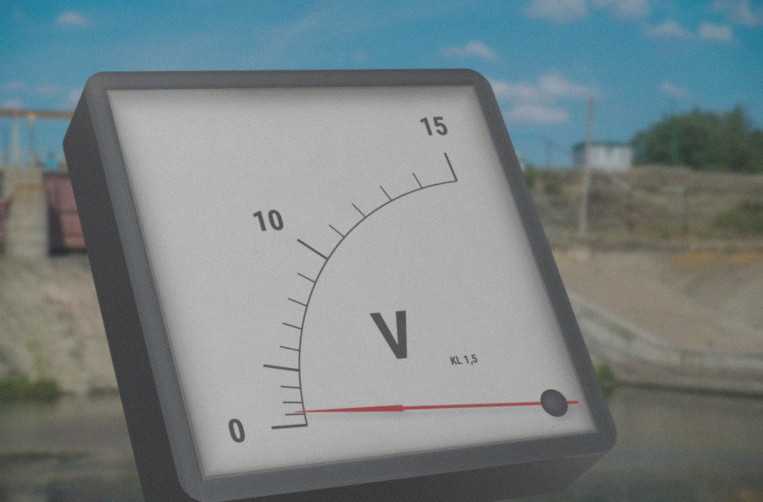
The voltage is 2 (V)
